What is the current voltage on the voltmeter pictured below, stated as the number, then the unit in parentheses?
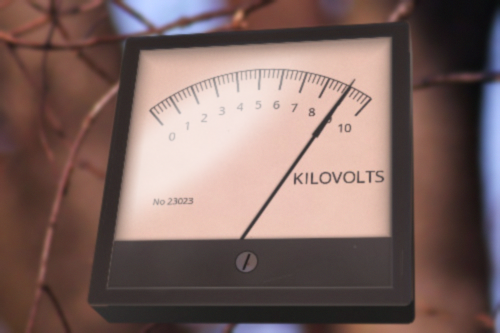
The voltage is 9 (kV)
